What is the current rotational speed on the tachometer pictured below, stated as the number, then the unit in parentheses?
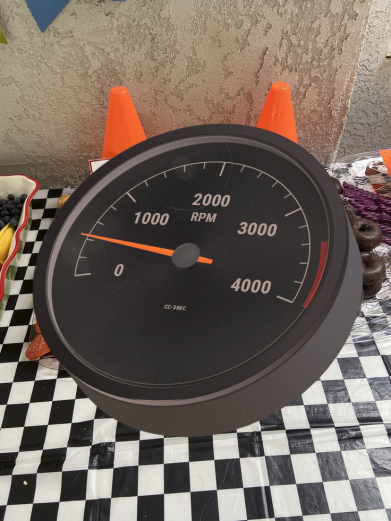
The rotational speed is 400 (rpm)
